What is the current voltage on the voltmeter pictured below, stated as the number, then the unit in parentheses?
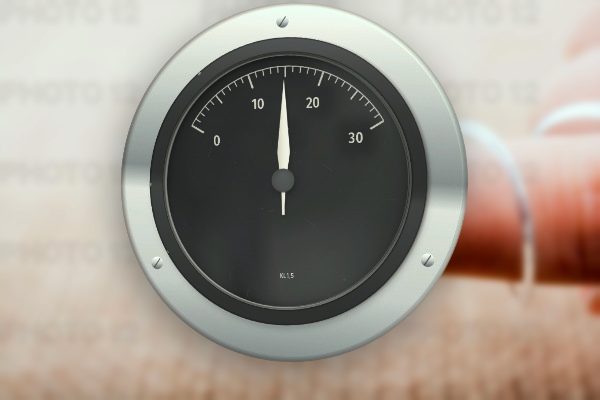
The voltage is 15 (V)
